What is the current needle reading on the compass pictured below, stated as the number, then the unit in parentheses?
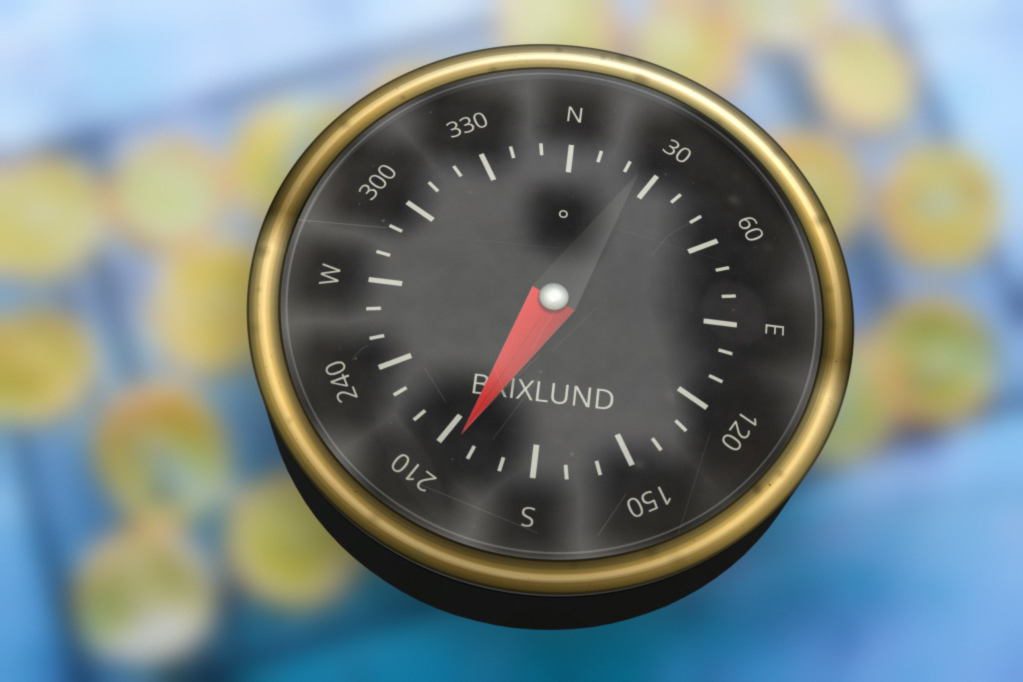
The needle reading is 205 (°)
